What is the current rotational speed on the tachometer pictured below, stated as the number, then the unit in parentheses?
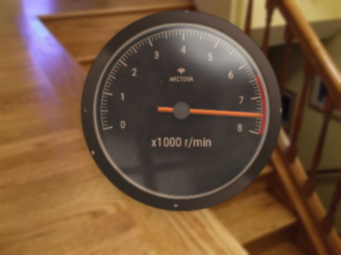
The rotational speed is 7500 (rpm)
